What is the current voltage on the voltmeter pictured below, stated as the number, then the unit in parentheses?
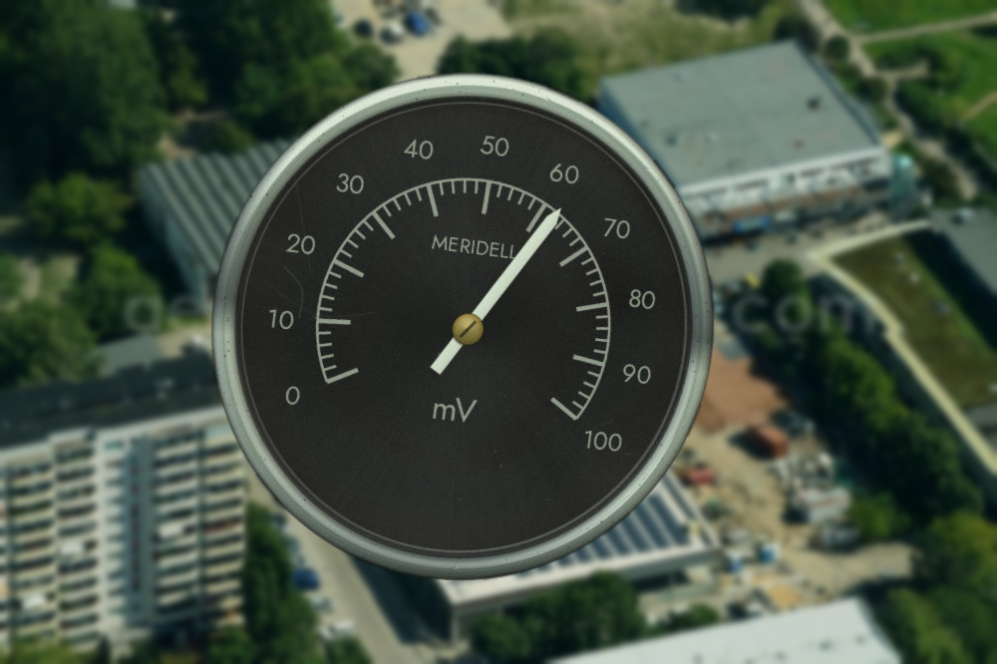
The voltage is 62 (mV)
